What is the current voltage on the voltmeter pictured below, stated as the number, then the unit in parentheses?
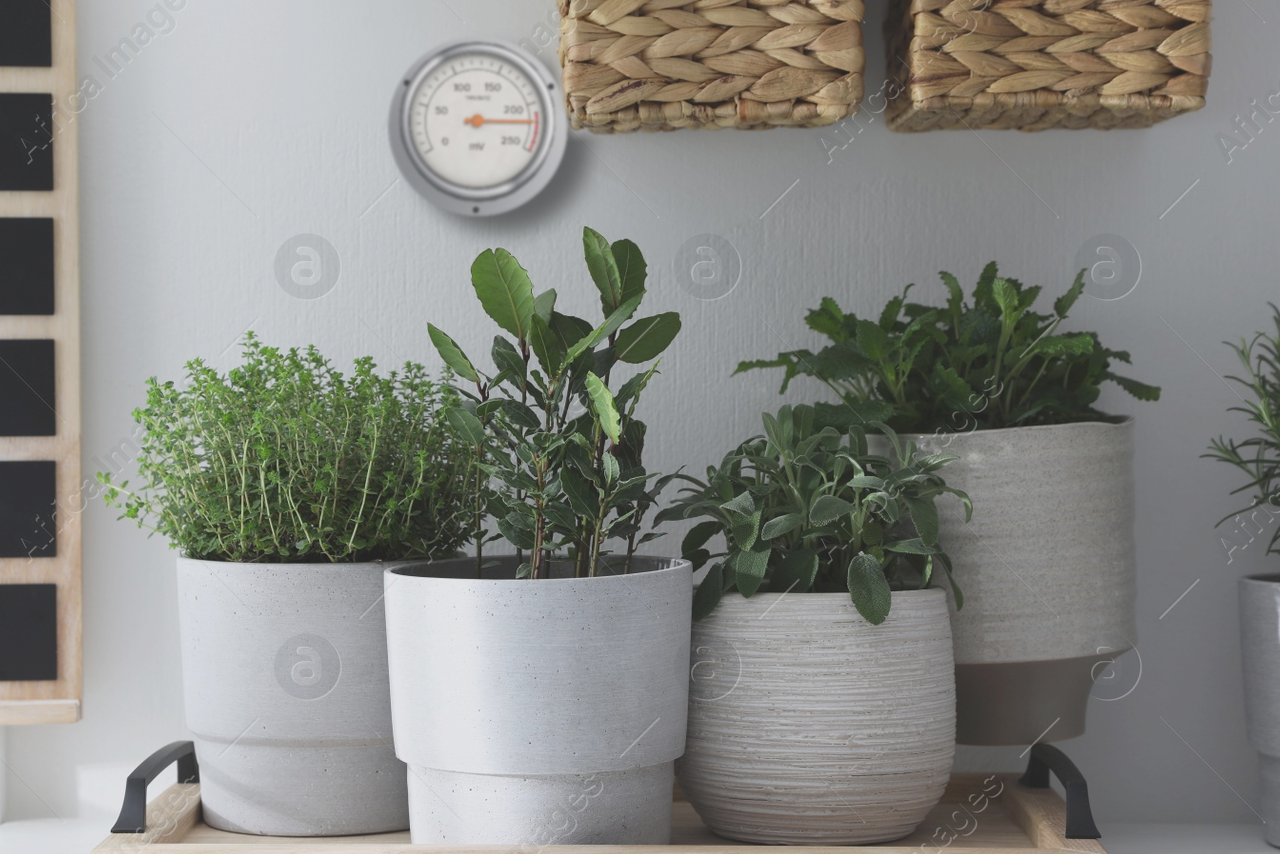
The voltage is 220 (mV)
